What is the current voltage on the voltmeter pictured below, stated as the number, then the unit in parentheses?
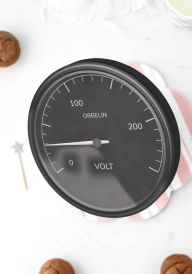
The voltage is 30 (V)
